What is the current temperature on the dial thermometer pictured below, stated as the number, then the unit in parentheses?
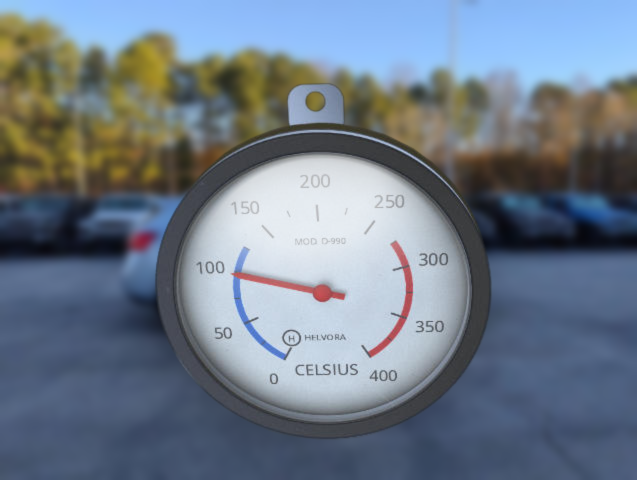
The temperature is 100 (°C)
